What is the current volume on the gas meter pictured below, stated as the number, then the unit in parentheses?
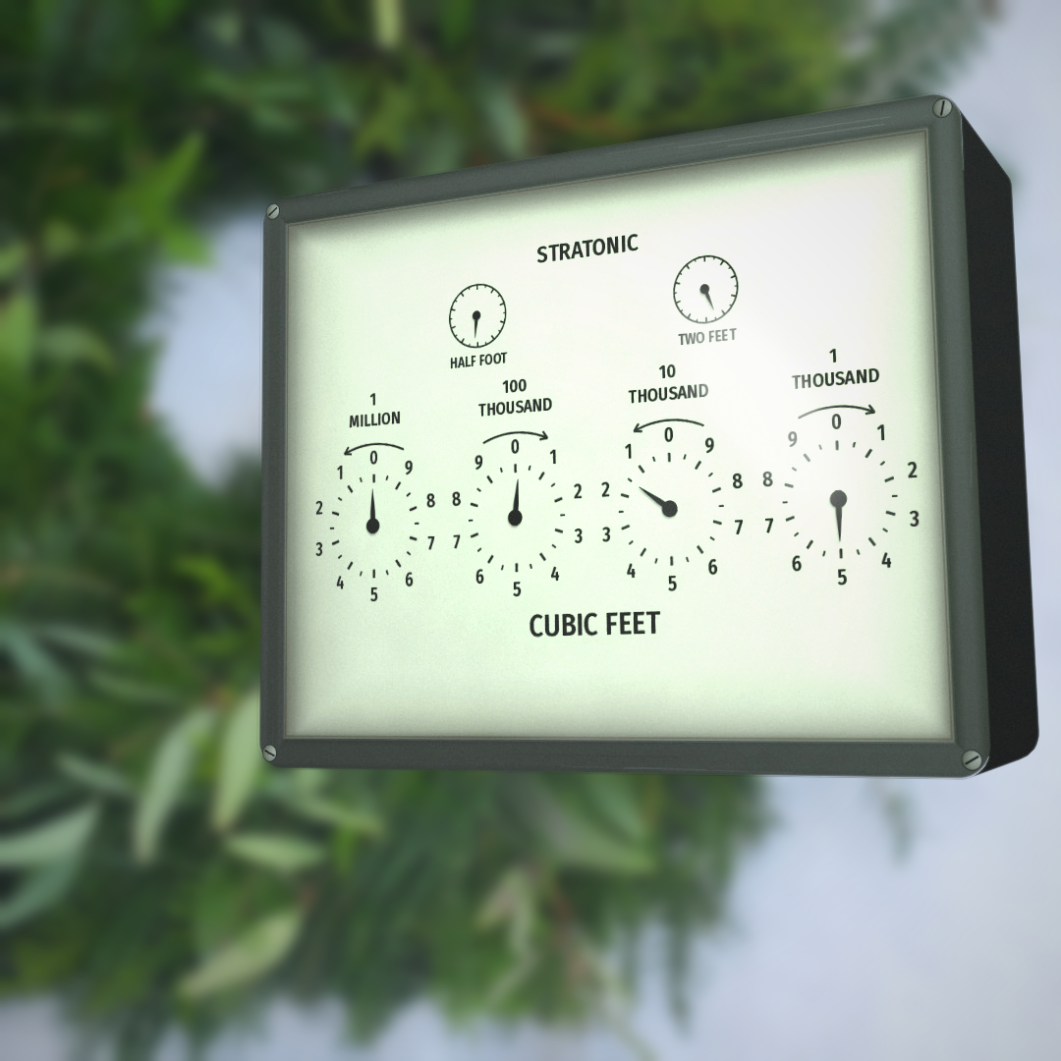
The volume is 1500 (ft³)
